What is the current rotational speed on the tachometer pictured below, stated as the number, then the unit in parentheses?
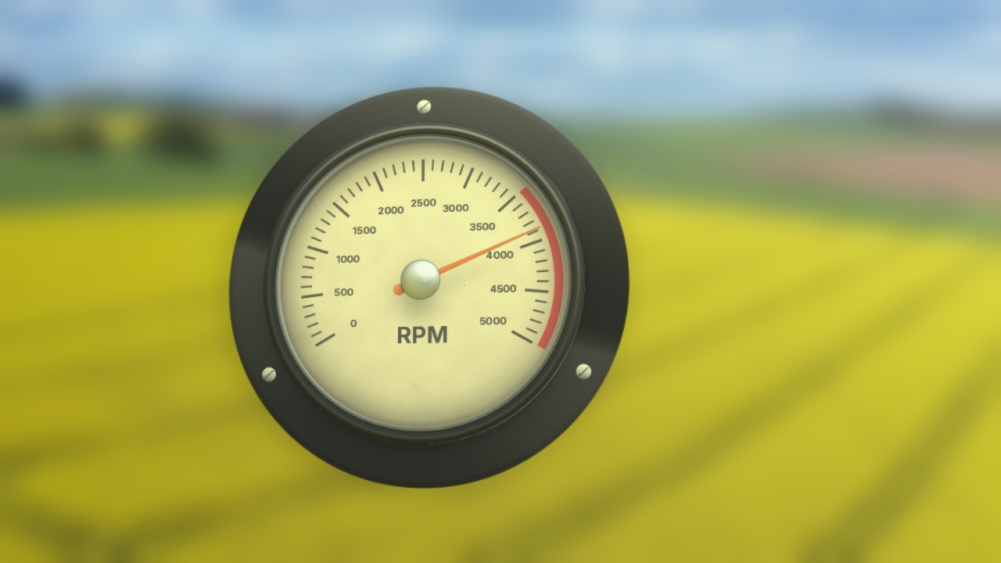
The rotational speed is 3900 (rpm)
